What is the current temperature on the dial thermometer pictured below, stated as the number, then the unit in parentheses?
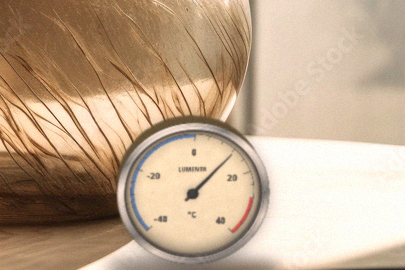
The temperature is 12 (°C)
